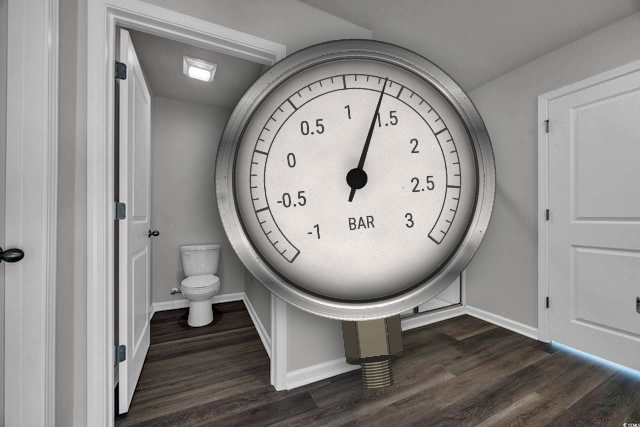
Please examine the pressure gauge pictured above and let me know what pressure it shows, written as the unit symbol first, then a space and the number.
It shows bar 1.35
